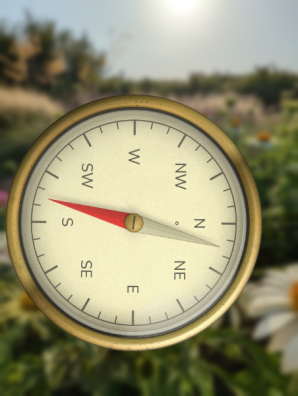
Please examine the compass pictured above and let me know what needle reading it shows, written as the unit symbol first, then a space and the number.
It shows ° 195
